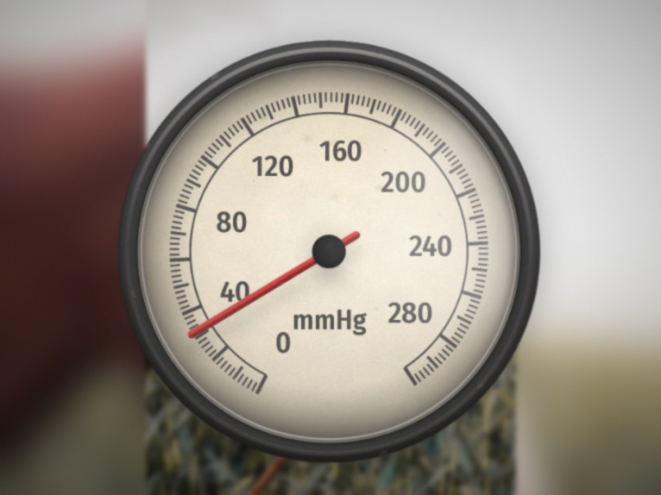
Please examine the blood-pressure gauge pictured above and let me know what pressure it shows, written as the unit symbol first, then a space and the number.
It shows mmHg 32
